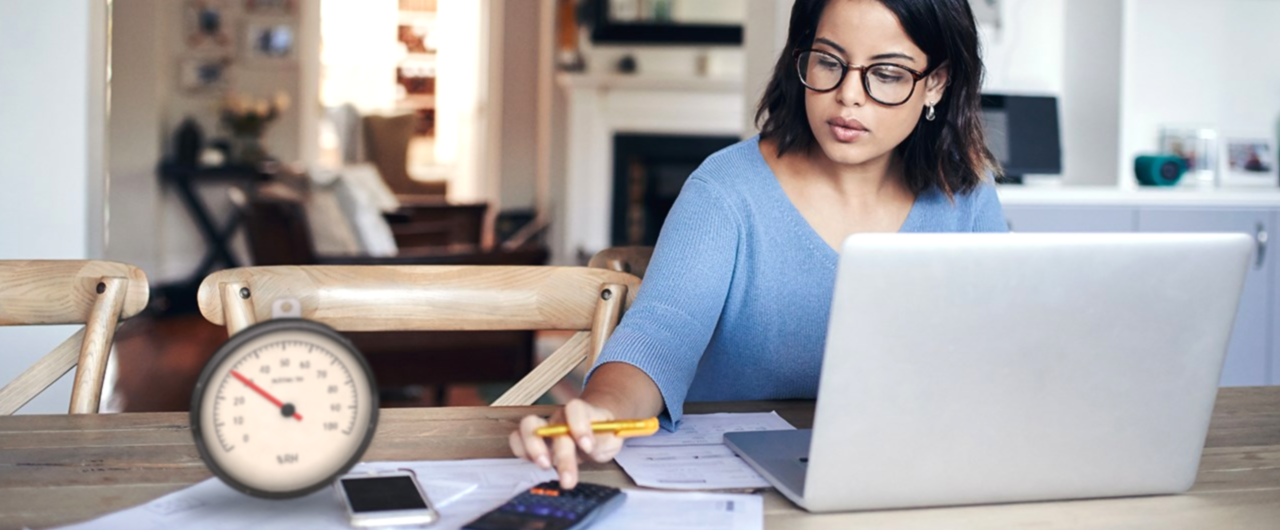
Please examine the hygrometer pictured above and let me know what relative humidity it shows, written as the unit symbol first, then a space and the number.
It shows % 30
